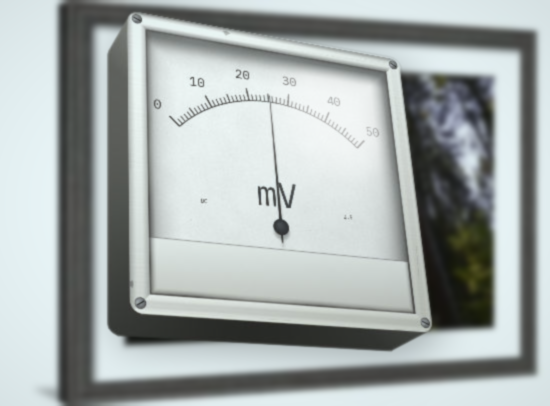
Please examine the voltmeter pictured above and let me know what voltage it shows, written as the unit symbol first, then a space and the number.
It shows mV 25
